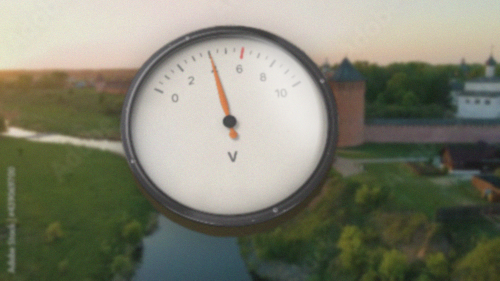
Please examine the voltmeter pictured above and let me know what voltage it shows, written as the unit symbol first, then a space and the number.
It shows V 4
